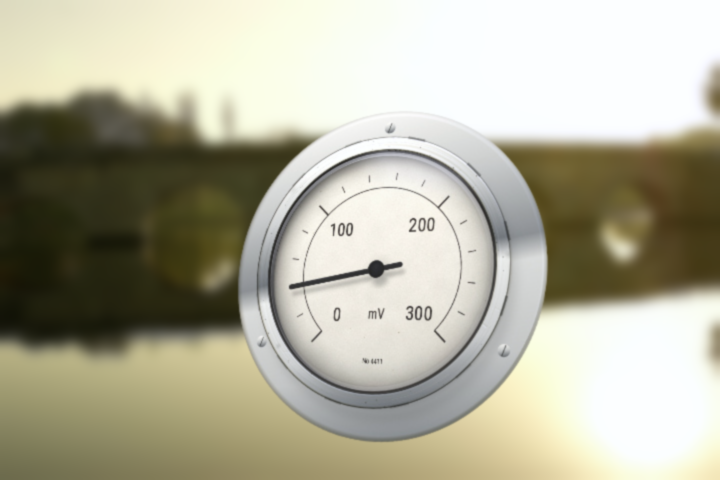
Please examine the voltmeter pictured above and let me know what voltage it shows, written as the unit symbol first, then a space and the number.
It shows mV 40
